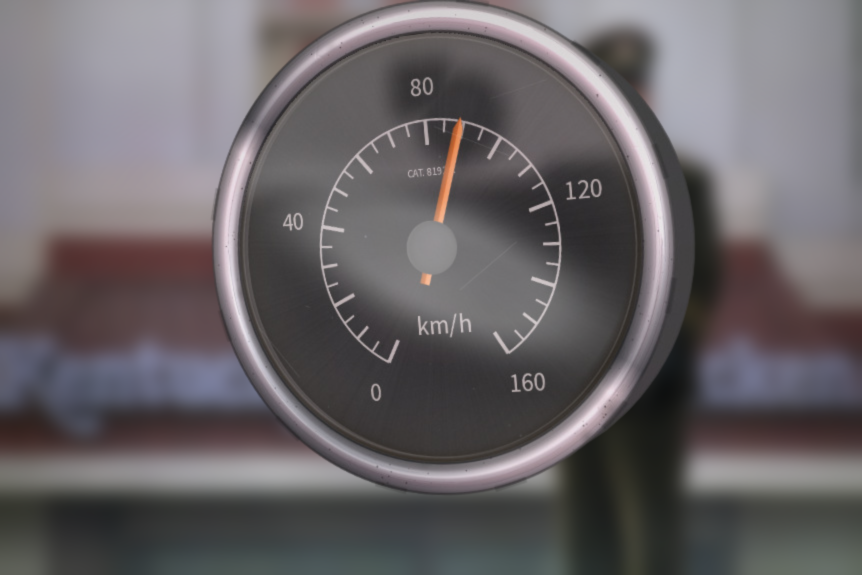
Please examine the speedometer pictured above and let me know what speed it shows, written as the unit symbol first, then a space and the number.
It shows km/h 90
